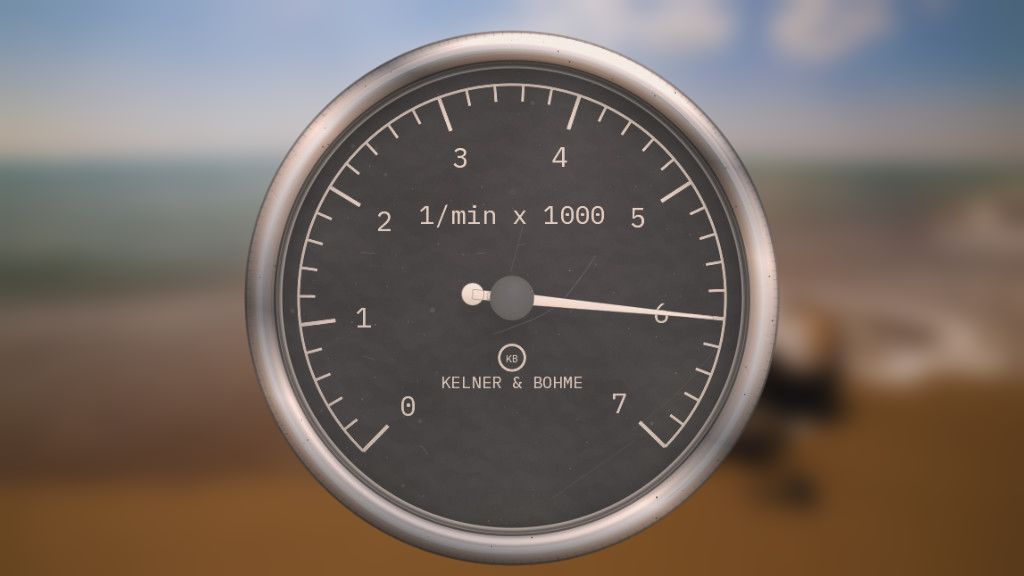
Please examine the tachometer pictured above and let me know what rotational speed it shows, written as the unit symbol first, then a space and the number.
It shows rpm 6000
